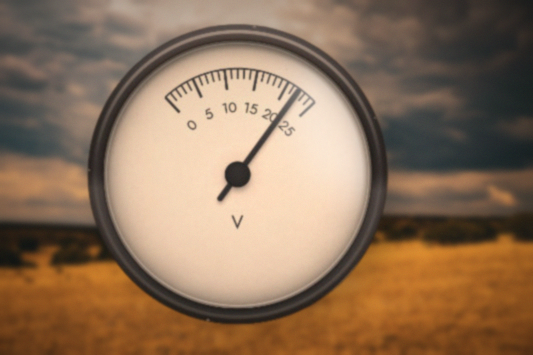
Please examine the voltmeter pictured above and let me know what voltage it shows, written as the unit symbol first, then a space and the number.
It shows V 22
